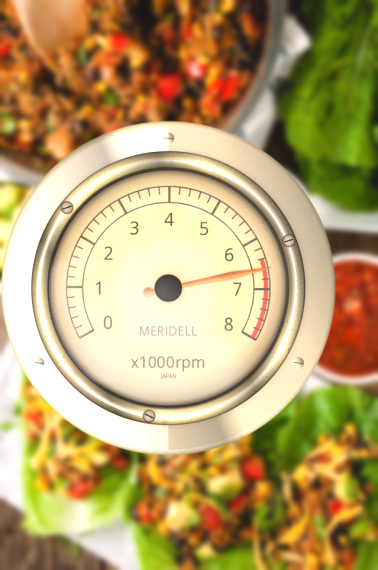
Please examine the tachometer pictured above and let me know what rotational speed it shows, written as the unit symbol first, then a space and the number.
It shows rpm 6600
